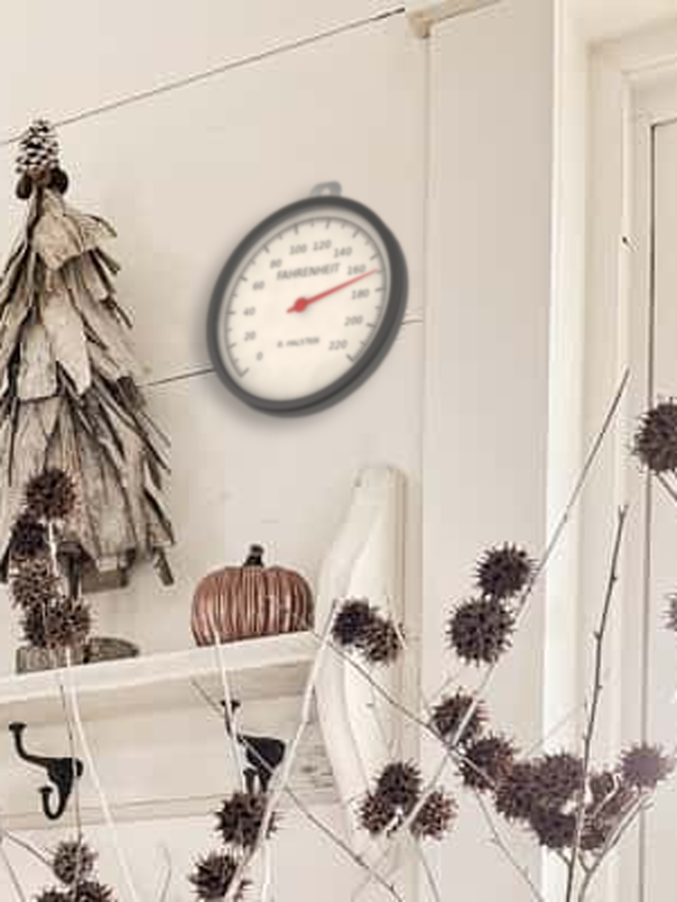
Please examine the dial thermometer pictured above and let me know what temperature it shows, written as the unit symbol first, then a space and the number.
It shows °F 170
